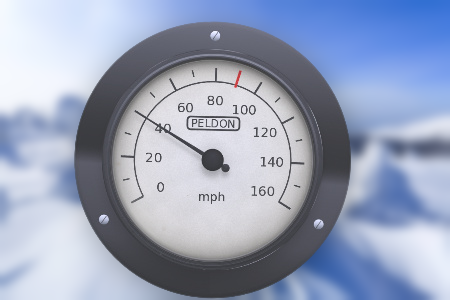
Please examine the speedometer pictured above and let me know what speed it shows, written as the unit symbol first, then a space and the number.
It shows mph 40
